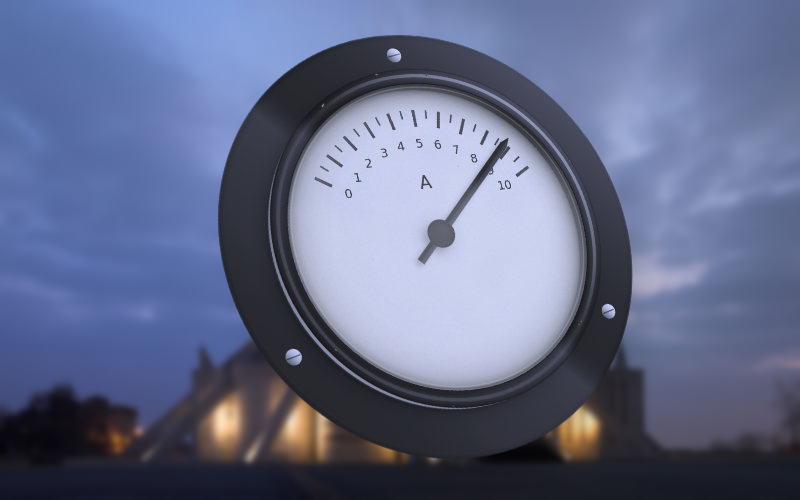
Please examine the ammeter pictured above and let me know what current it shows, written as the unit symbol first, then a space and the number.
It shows A 8.75
